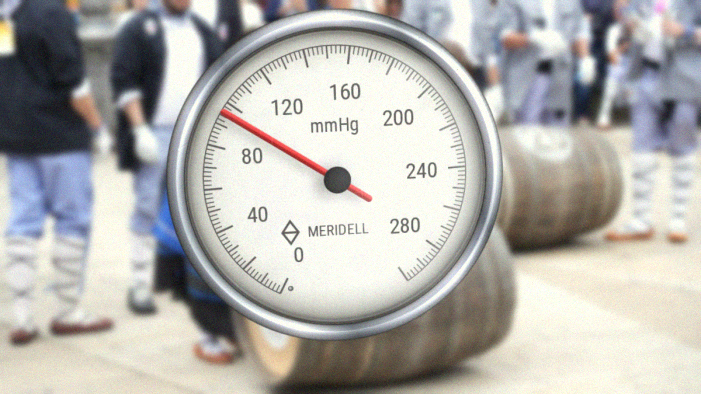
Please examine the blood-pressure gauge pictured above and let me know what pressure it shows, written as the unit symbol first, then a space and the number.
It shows mmHg 96
